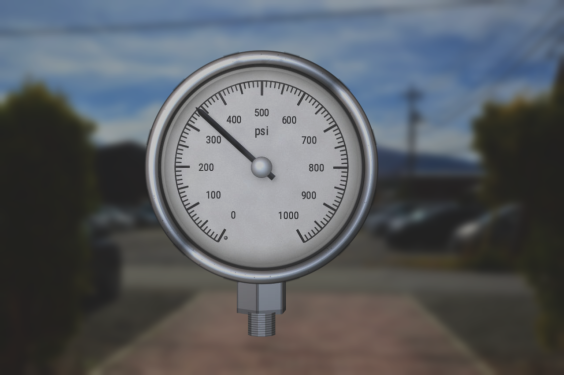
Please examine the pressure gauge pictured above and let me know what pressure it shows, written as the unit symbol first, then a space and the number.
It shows psi 340
